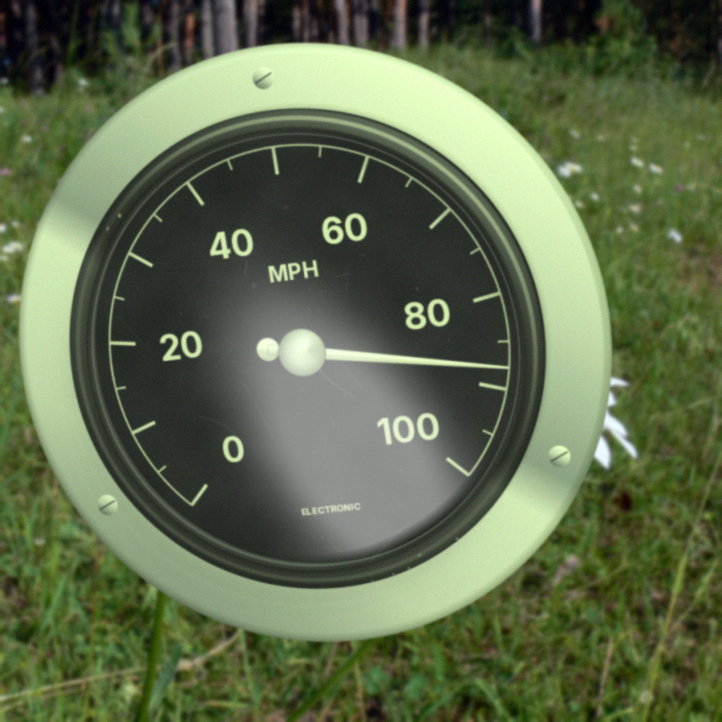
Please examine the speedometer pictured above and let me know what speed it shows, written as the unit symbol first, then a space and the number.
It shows mph 87.5
